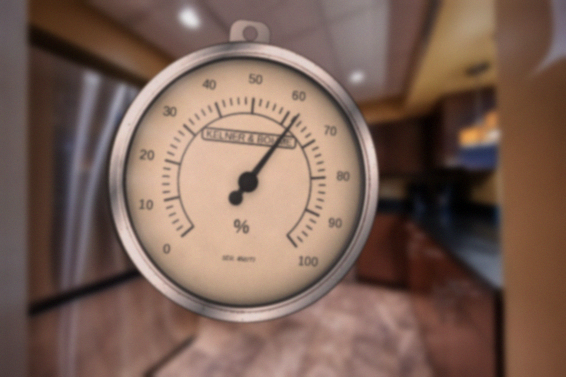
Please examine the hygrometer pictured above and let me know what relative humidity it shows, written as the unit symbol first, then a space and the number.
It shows % 62
